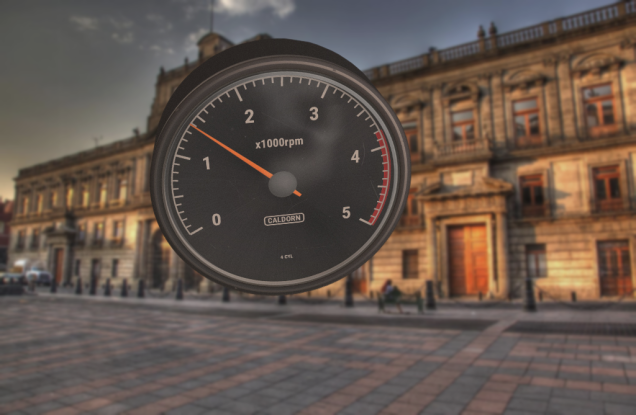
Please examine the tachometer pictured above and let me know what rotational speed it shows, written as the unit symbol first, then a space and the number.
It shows rpm 1400
